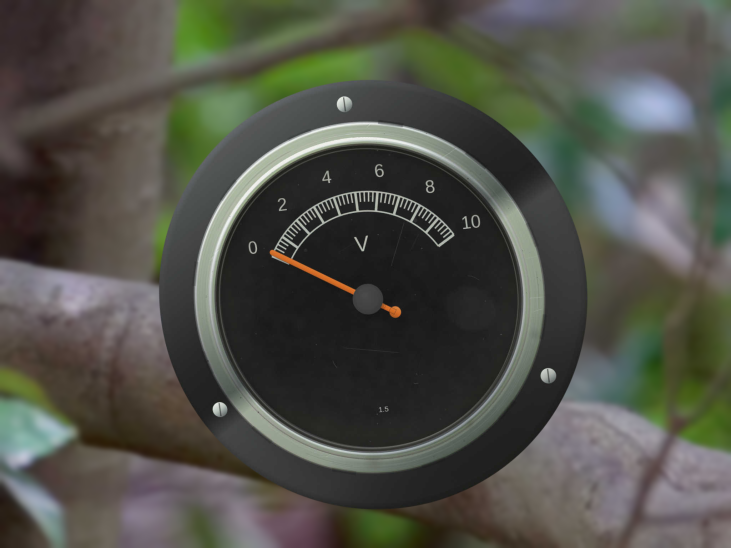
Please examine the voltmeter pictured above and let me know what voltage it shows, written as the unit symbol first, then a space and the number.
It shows V 0.2
